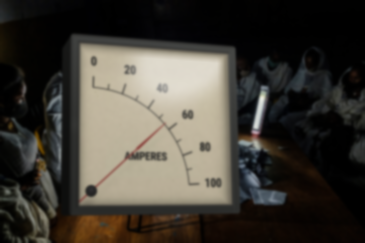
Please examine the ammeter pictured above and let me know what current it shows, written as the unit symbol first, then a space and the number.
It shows A 55
